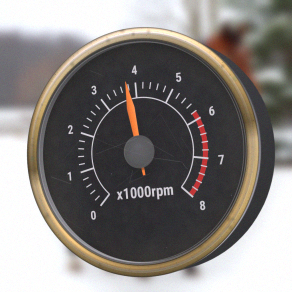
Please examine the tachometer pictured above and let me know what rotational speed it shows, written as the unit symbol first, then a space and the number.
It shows rpm 3800
